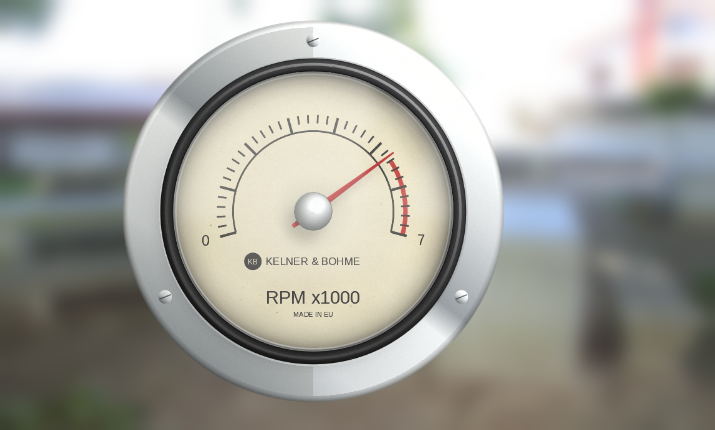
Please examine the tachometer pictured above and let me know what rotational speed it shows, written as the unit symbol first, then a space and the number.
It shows rpm 5300
